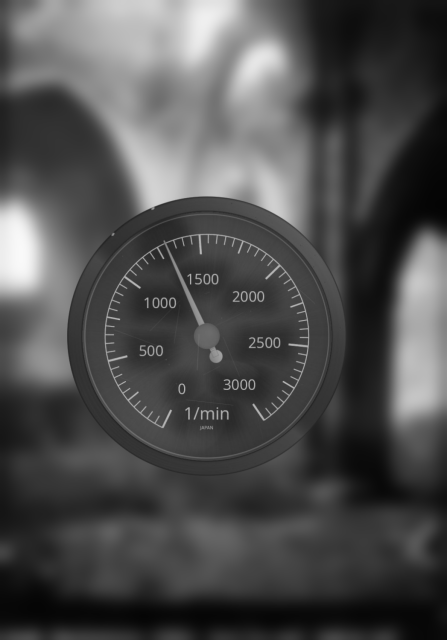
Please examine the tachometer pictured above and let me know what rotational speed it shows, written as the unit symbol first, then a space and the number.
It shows rpm 1300
